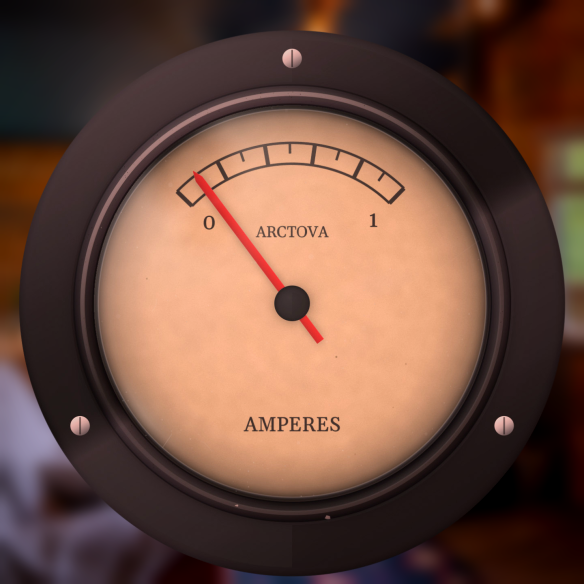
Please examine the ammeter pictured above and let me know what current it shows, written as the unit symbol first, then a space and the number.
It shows A 0.1
